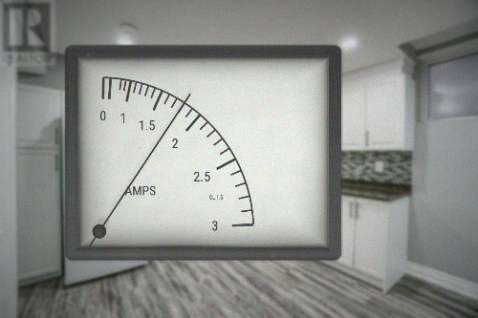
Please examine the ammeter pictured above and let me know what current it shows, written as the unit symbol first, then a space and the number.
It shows A 1.8
